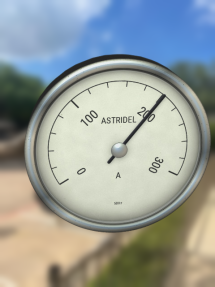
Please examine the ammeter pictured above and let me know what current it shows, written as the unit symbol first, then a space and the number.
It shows A 200
